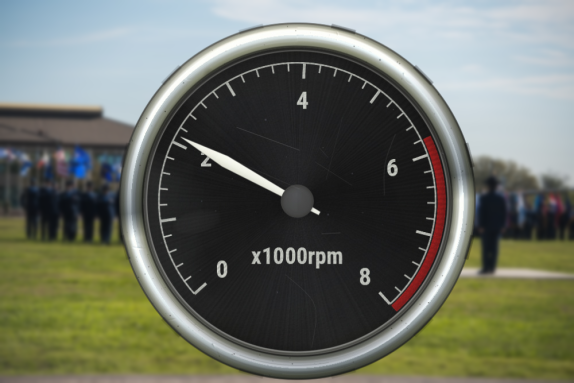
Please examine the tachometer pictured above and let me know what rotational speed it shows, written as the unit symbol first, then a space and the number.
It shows rpm 2100
